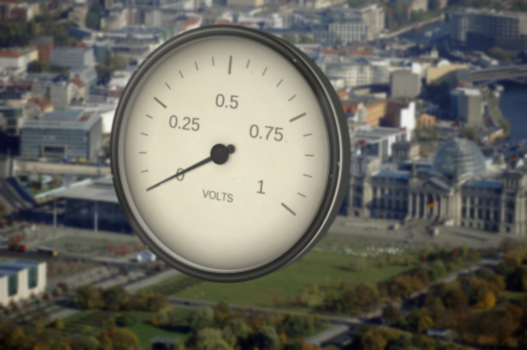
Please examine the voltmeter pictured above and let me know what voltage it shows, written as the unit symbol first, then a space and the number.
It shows V 0
